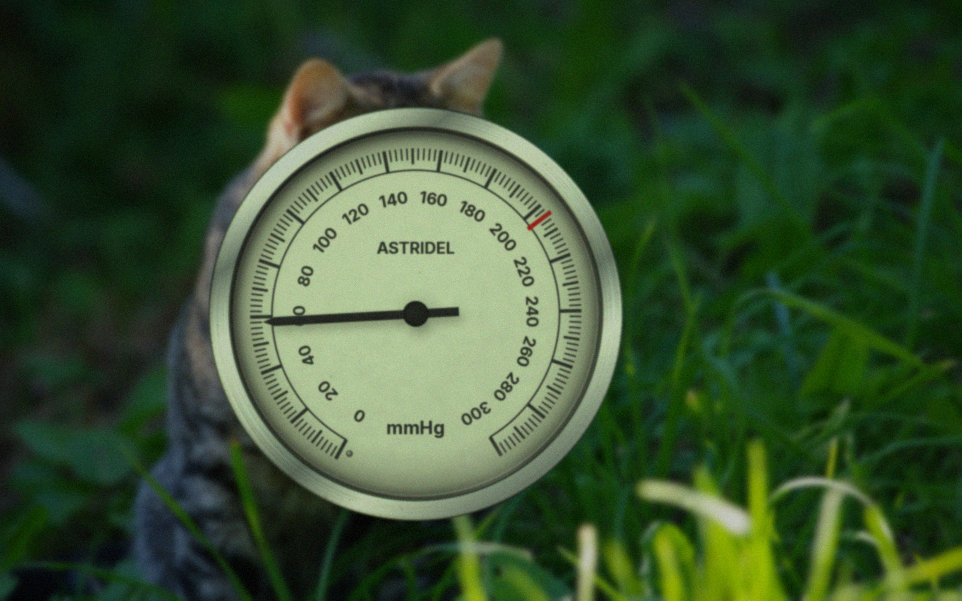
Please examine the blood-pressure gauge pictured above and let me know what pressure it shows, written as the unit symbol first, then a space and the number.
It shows mmHg 58
